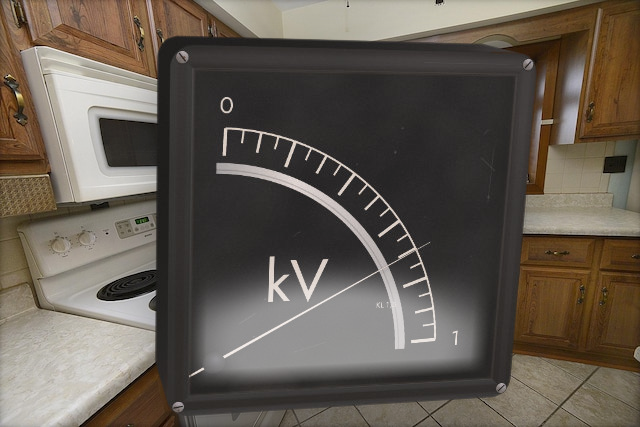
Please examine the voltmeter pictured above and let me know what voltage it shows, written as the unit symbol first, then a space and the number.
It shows kV 0.7
